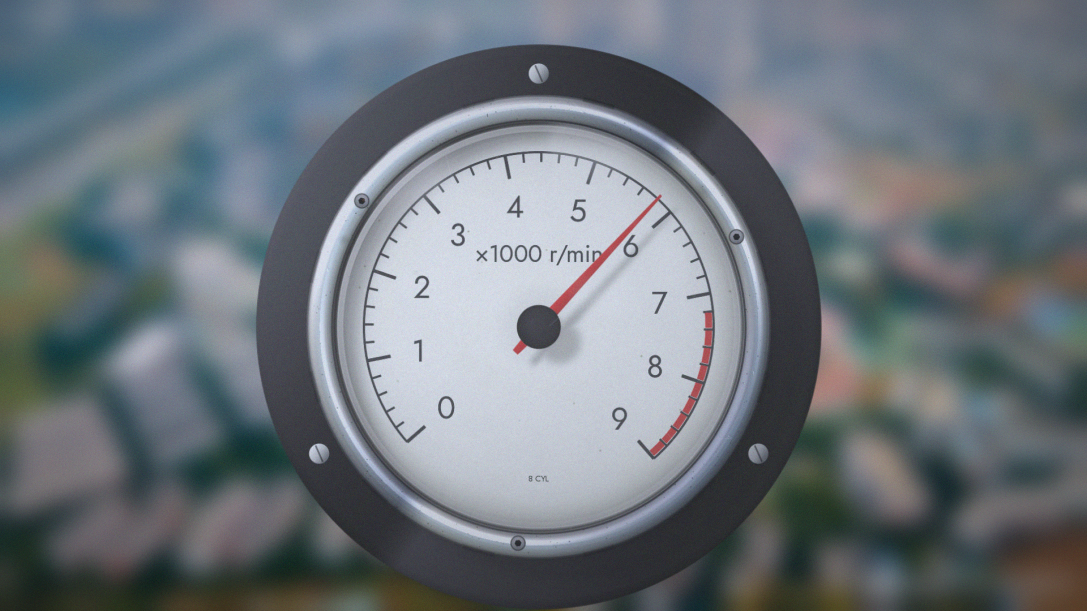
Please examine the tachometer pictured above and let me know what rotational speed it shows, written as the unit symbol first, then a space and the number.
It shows rpm 5800
